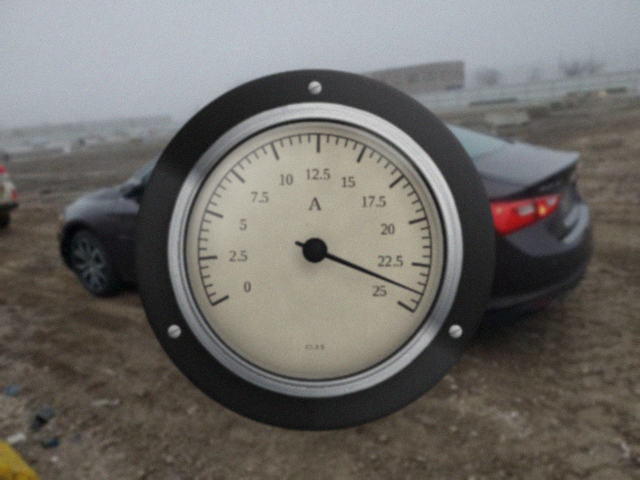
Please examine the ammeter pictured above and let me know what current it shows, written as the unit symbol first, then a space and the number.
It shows A 24
